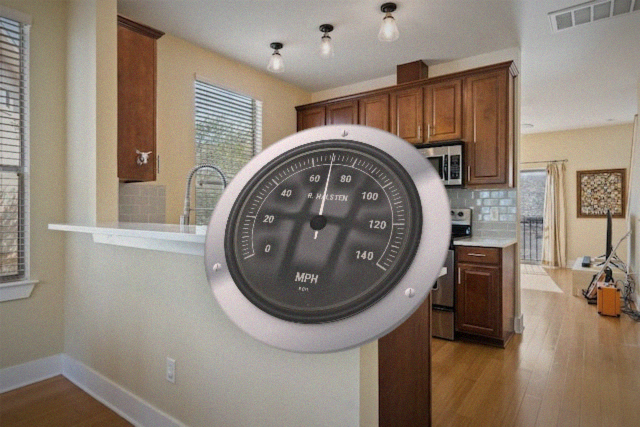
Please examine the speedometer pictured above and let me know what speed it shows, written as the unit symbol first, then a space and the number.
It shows mph 70
